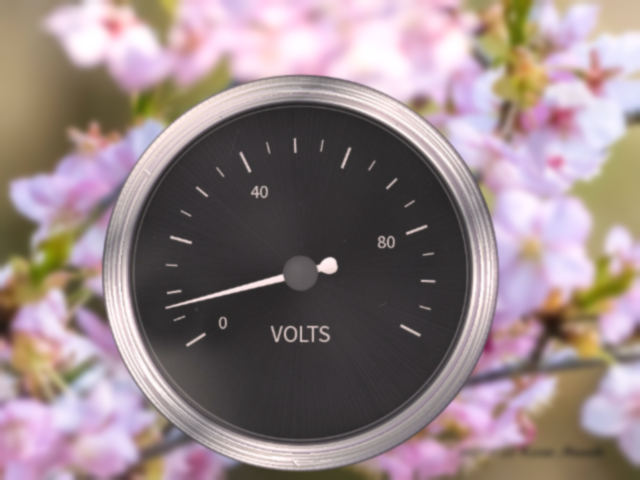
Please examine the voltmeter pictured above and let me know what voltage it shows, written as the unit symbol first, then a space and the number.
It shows V 7.5
